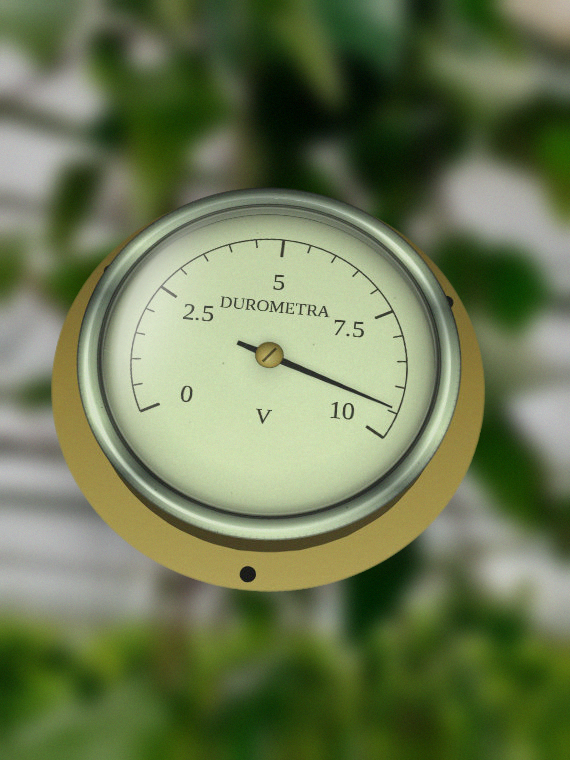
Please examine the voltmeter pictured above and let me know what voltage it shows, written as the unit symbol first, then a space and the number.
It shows V 9.5
